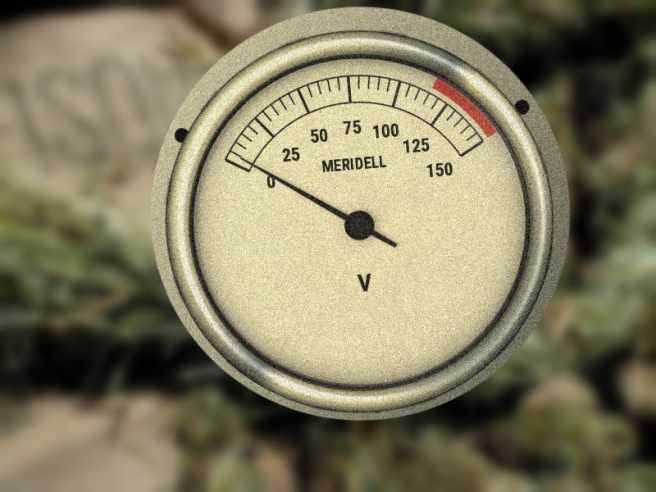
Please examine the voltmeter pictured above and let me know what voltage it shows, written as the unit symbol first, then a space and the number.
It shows V 5
